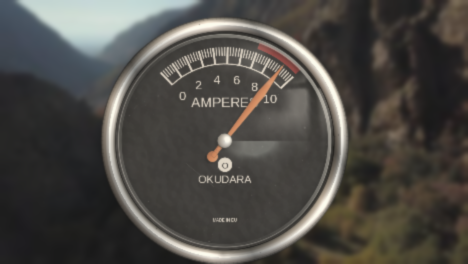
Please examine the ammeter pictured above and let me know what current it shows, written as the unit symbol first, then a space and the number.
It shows A 9
